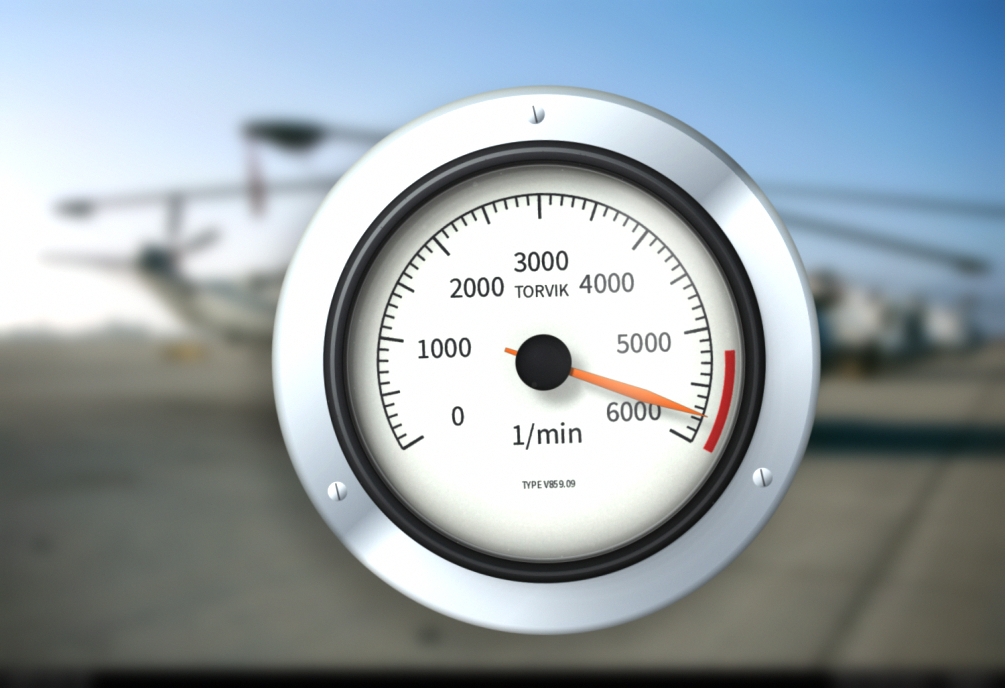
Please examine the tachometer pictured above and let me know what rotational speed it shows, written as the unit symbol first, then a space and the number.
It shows rpm 5750
